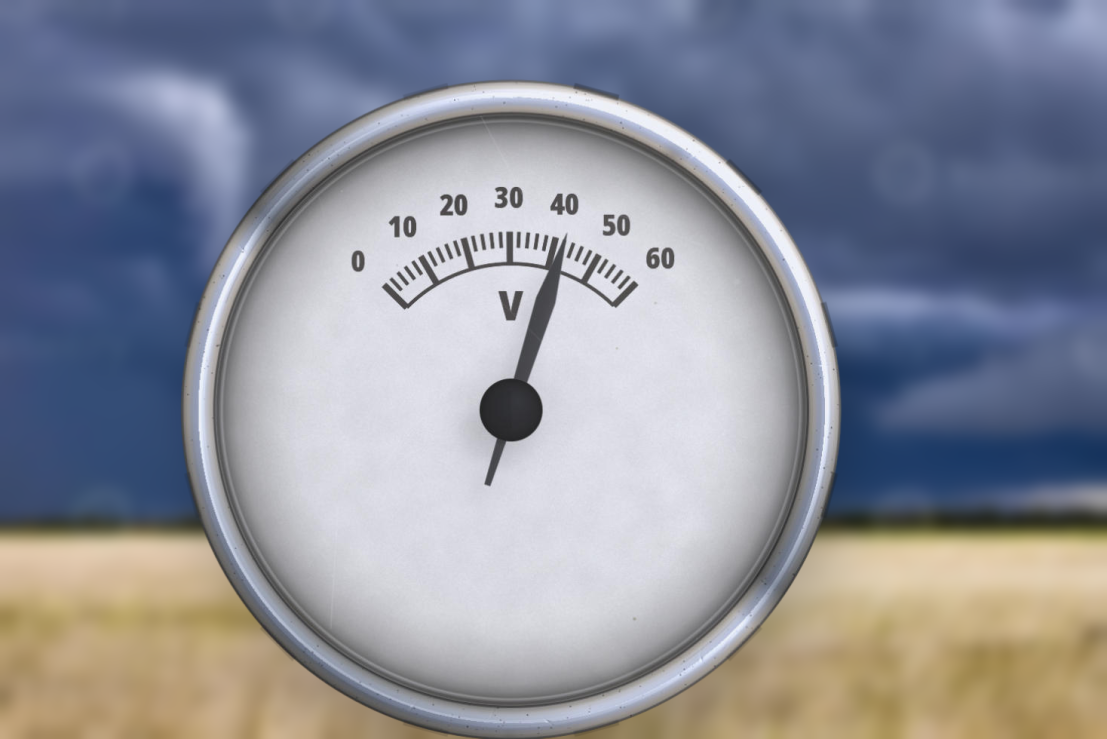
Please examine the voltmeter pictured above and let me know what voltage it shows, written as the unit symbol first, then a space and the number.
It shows V 42
